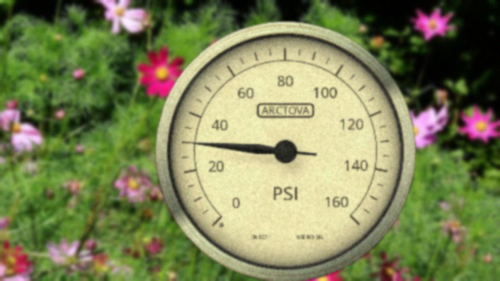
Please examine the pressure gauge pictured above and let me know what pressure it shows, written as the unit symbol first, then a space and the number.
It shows psi 30
